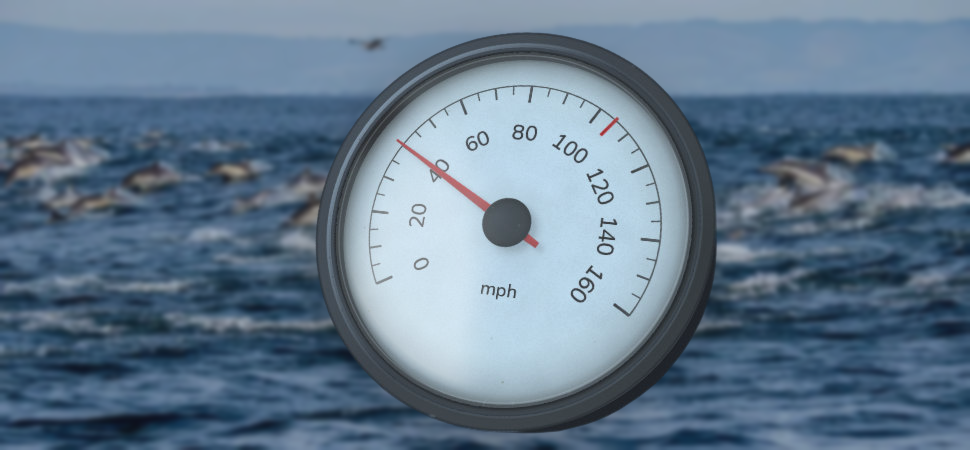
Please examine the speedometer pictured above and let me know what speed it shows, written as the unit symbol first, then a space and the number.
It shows mph 40
